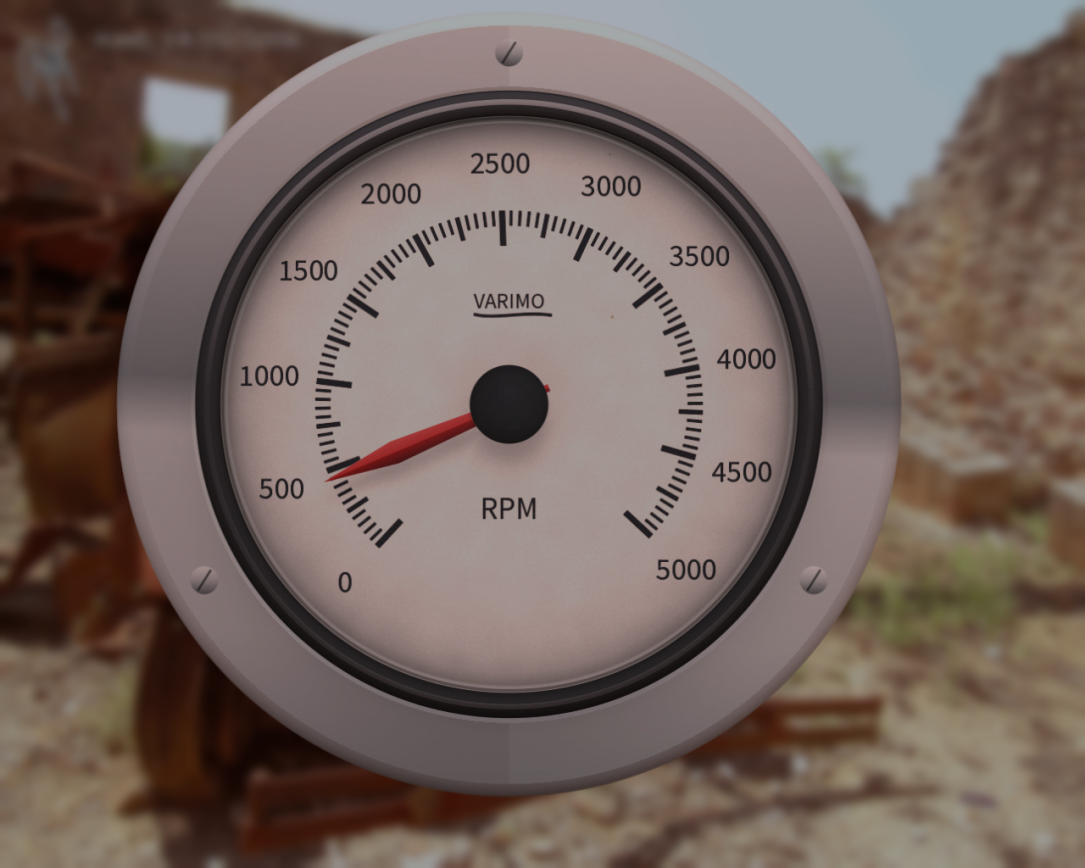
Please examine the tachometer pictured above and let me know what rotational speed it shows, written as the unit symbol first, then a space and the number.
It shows rpm 450
